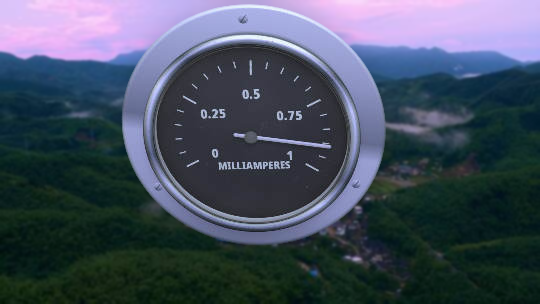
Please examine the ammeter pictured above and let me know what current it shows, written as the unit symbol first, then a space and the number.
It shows mA 0.9
